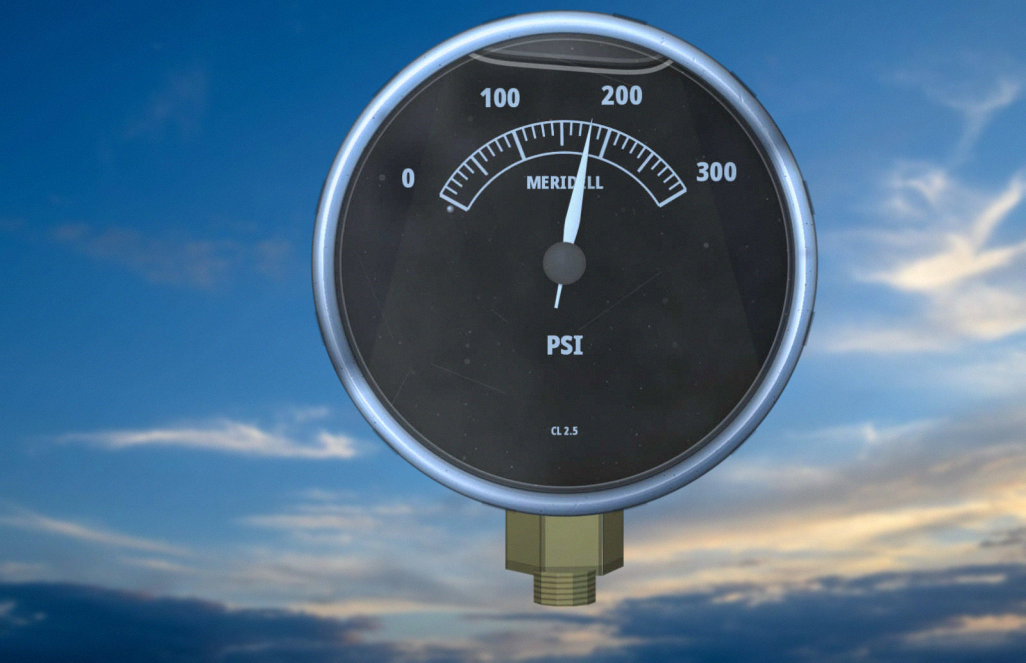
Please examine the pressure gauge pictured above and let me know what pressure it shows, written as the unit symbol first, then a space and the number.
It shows psi 180
